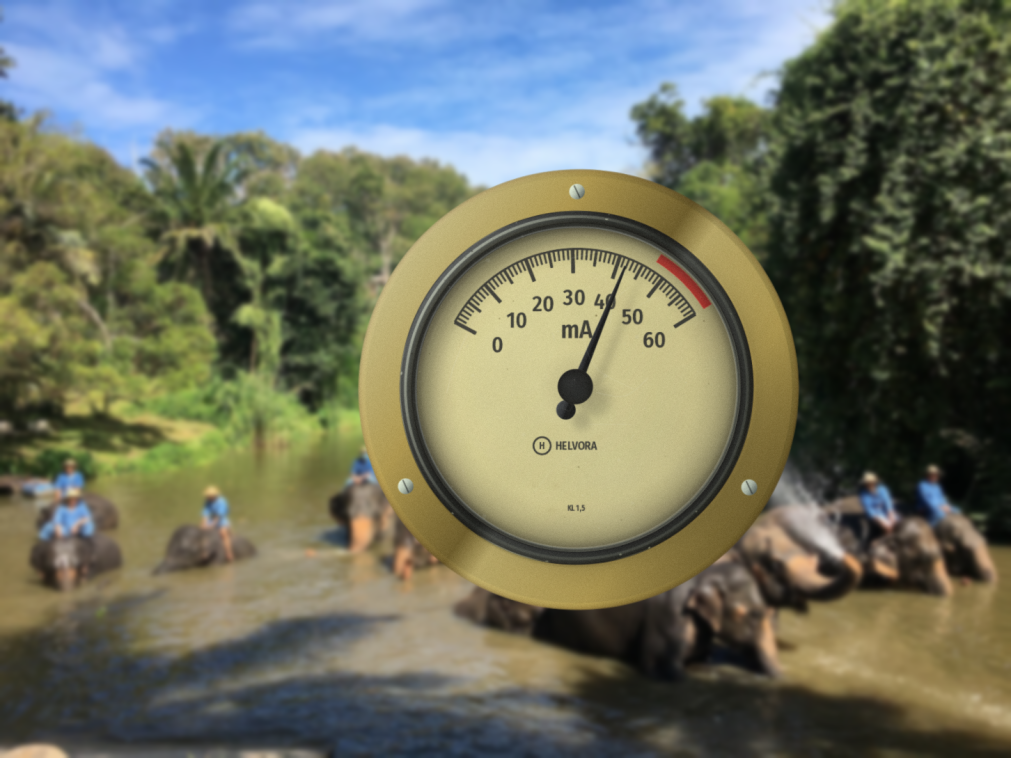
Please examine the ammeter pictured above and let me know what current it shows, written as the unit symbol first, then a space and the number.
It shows mA 42
